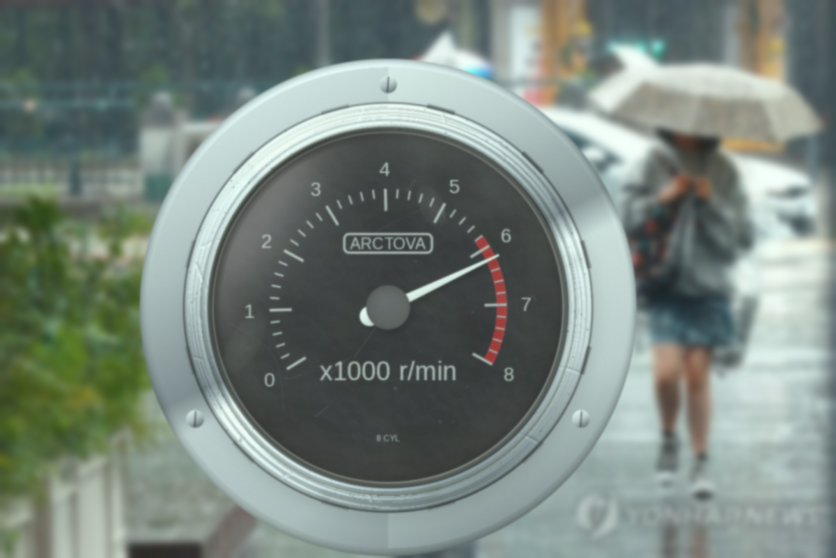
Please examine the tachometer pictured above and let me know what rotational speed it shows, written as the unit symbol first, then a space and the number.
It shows rpm 6200
